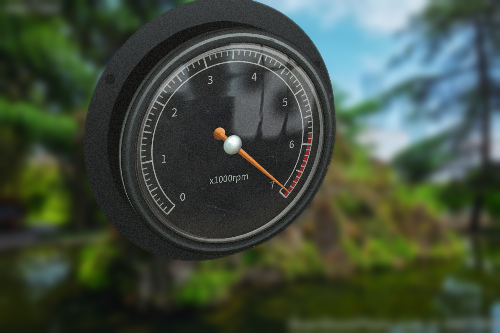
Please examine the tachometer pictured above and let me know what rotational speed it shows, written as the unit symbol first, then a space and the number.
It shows rpm 6900
